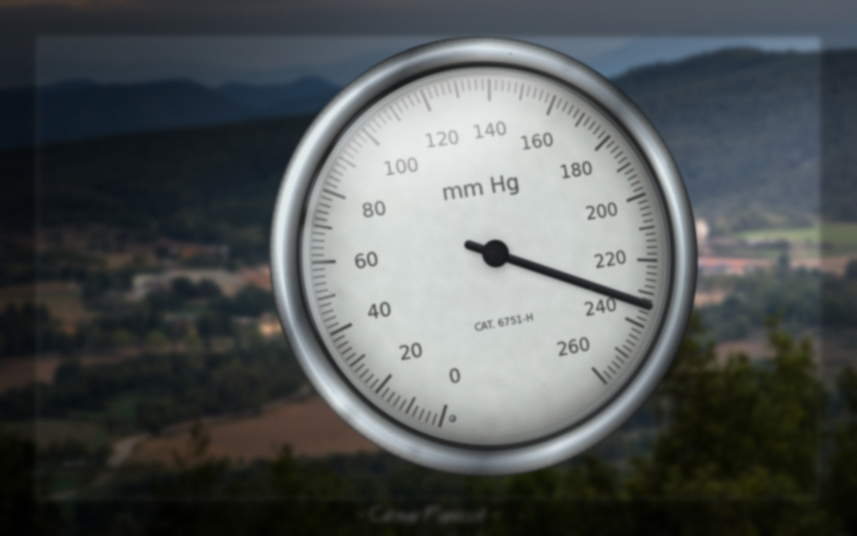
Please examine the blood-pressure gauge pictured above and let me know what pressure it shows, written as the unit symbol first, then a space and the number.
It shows mmHg 234
